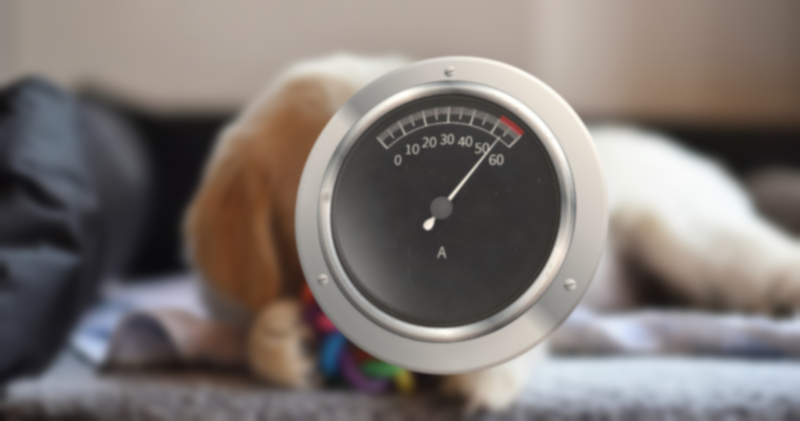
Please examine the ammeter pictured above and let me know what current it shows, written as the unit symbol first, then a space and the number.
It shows A 55
